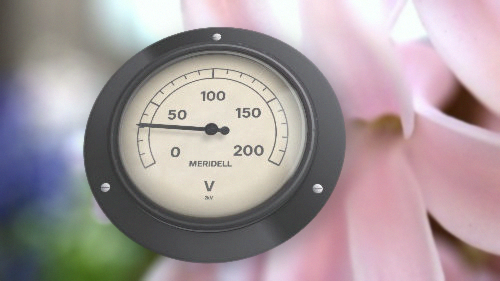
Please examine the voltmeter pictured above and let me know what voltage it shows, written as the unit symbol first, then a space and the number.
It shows V 30
